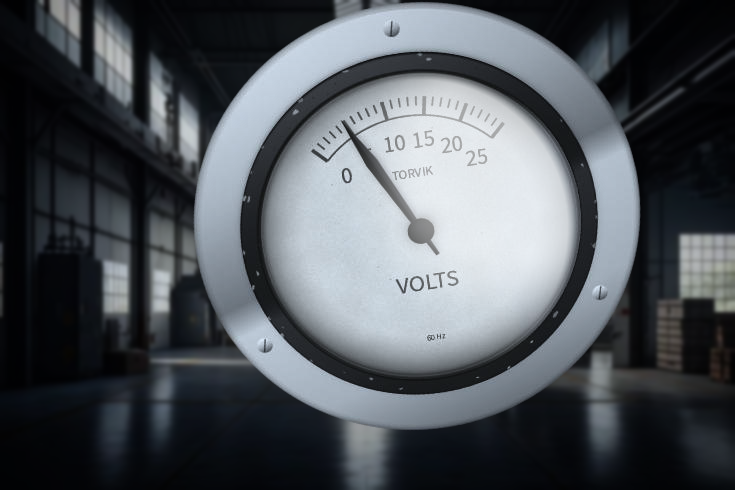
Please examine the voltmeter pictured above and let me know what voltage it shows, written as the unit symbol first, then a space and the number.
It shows V 5
